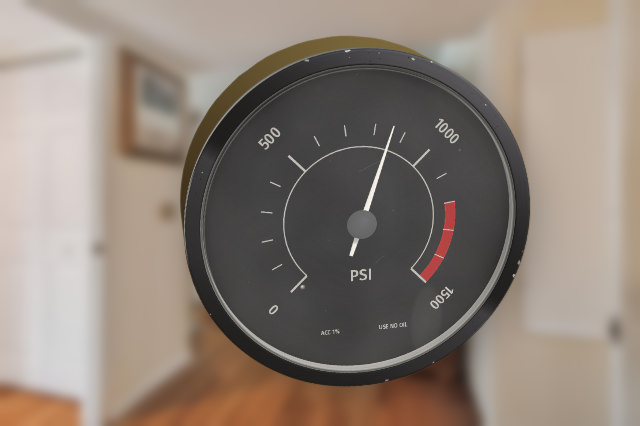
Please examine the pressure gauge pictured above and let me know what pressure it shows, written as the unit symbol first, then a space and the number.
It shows psi 850
